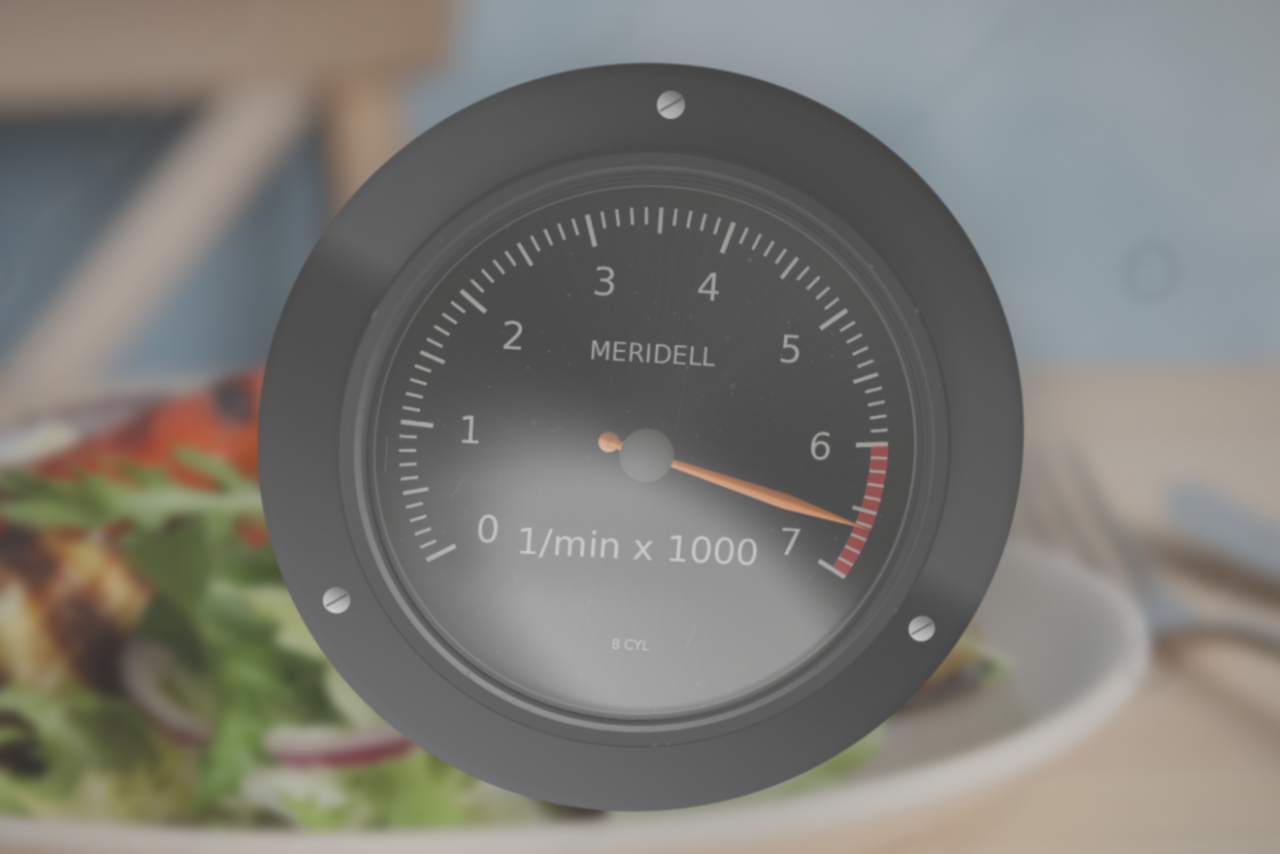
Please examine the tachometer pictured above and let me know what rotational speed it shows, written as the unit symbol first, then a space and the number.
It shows rpm 6600
